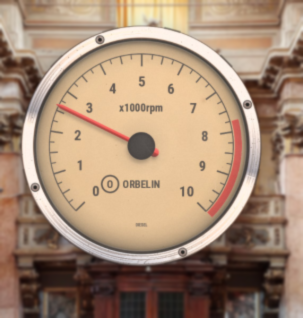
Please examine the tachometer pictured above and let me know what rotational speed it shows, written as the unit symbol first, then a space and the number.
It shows rpm 2625
